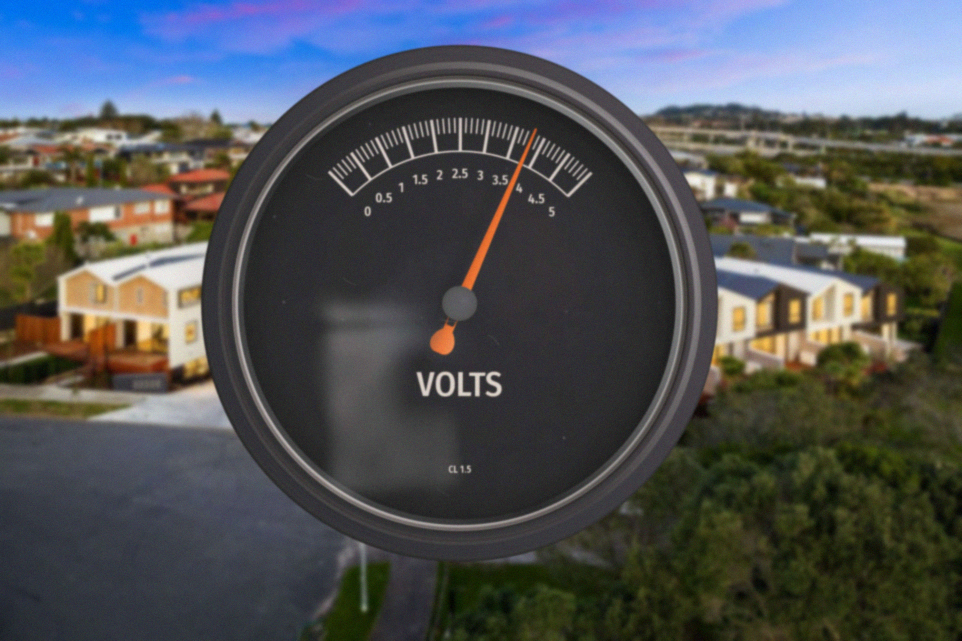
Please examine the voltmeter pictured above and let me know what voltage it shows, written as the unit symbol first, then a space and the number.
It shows V 3.8
